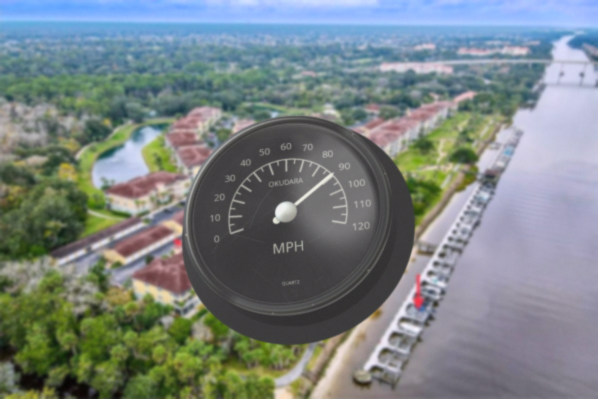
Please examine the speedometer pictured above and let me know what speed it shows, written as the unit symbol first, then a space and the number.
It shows mph 90
